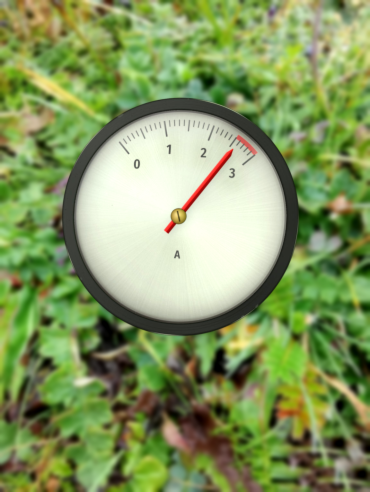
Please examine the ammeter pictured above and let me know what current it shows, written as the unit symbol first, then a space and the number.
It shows A 2.6
